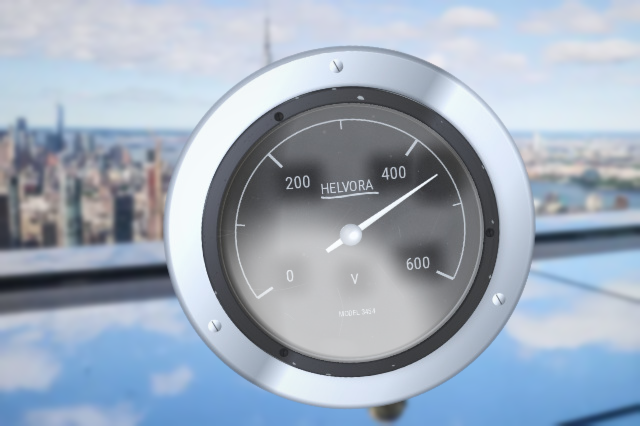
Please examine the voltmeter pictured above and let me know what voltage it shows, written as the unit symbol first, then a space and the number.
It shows V 450
